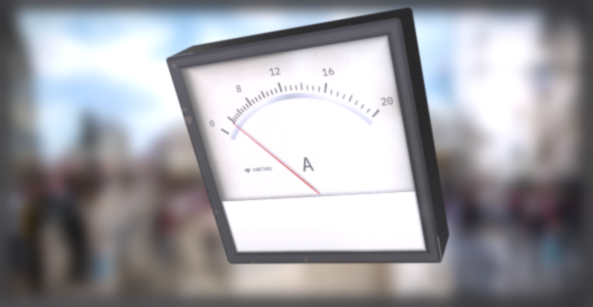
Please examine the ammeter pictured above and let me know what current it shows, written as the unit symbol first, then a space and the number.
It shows A 4
